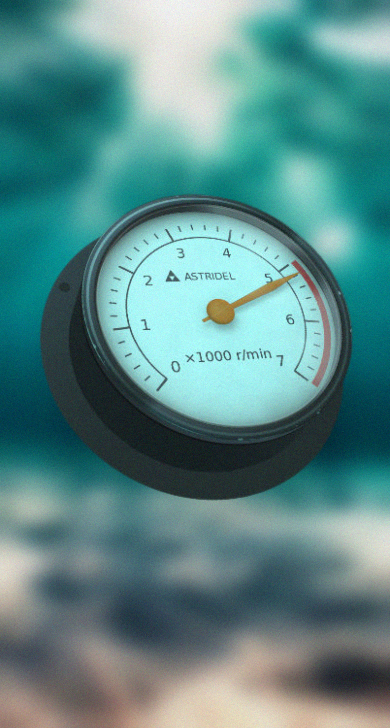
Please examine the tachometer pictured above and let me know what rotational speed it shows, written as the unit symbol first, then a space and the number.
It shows rpm 5200
